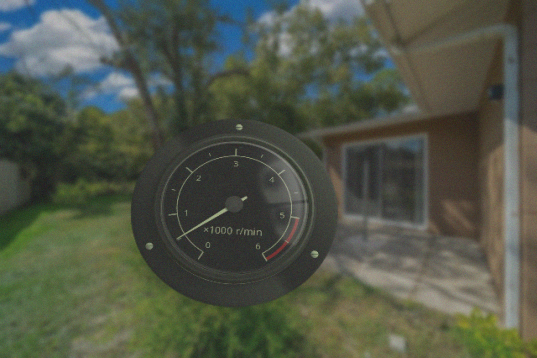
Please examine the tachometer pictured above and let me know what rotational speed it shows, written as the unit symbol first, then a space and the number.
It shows rpm 500
